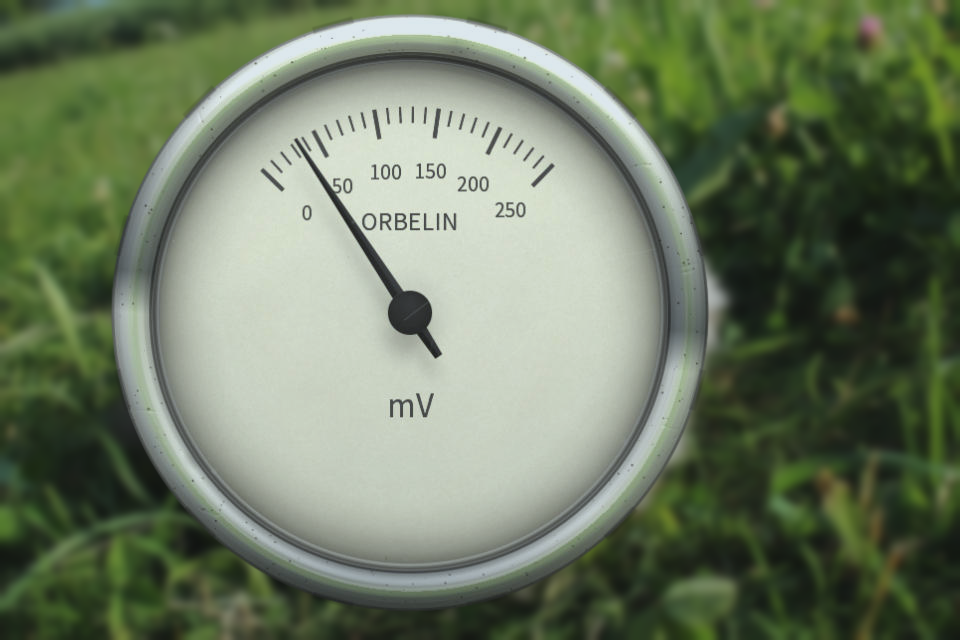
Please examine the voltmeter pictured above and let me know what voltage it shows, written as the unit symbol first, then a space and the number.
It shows mV 35
